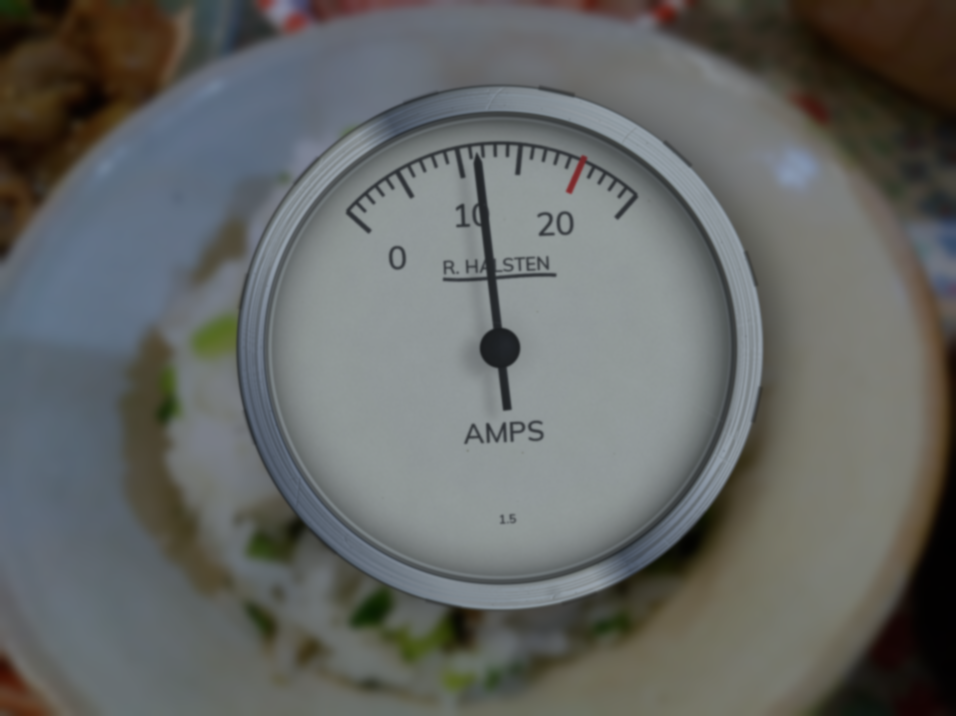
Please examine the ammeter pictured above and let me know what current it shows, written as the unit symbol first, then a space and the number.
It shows A 11.5
